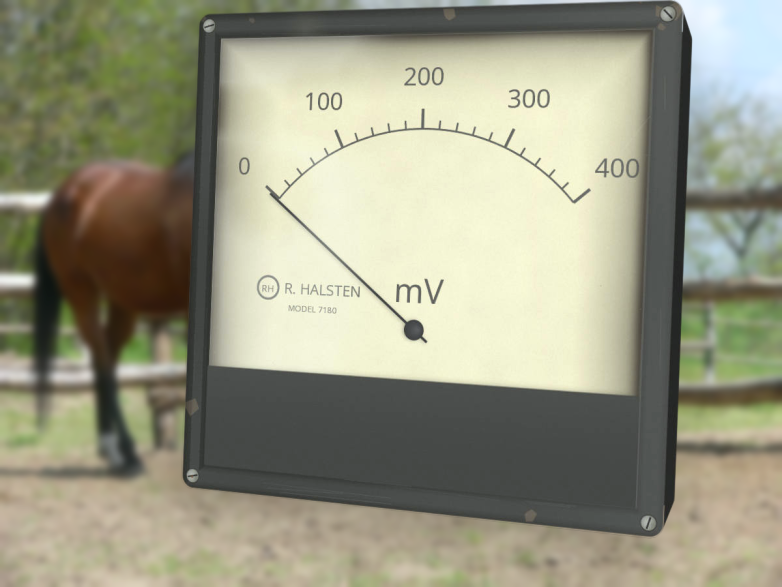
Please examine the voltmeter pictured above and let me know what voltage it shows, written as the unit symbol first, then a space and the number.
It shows mV 0
